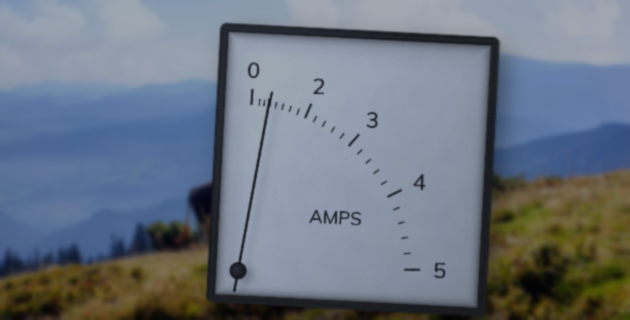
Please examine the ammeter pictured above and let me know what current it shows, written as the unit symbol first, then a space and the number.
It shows A 1
